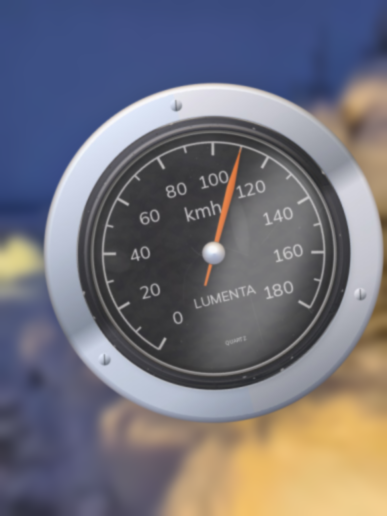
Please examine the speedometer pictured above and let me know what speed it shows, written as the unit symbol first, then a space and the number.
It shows km/h 110
